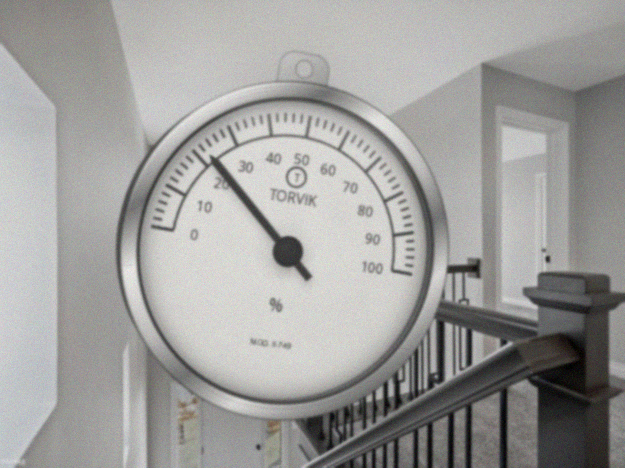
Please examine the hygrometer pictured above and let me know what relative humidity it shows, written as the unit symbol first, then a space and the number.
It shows % 22
